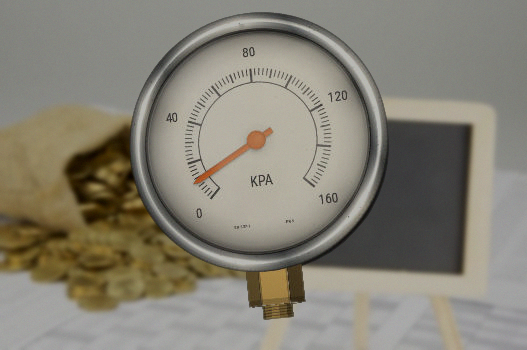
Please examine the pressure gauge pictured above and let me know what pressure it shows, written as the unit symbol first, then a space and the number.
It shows kPa 10
